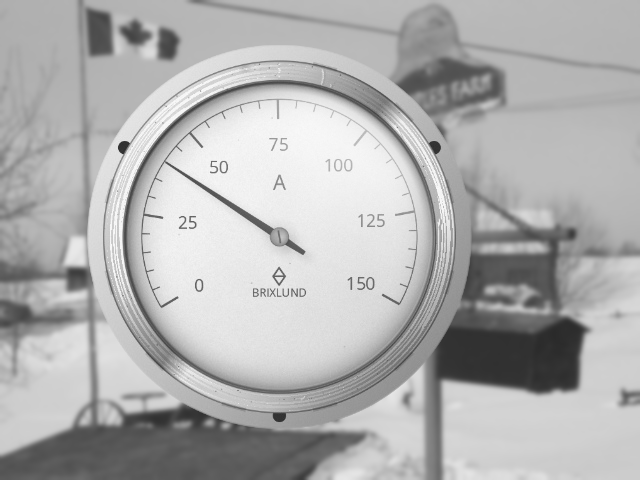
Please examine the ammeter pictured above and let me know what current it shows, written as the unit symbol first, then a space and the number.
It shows A 40
